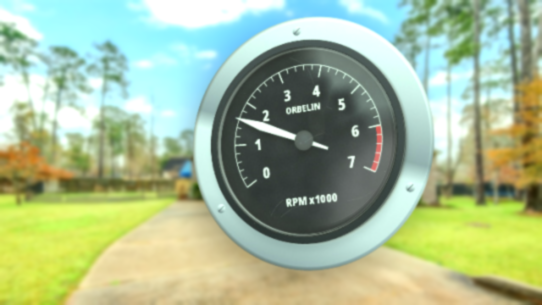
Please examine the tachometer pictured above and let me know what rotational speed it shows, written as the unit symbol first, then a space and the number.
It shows rpm 1600
